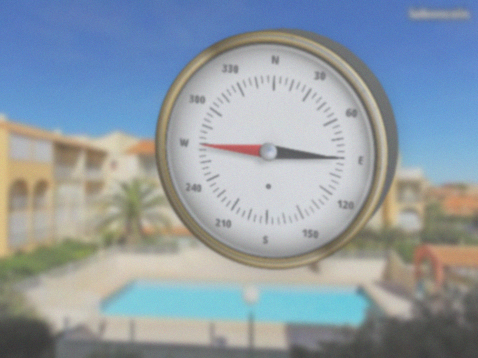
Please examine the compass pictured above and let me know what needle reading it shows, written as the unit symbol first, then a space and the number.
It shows ° 270
